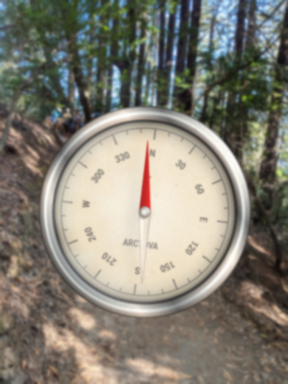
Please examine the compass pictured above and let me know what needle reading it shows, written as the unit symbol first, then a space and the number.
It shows ° 355
